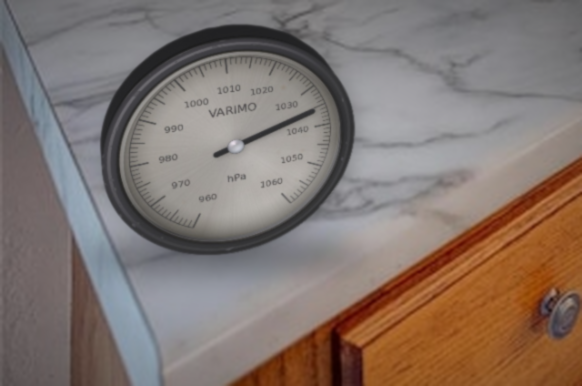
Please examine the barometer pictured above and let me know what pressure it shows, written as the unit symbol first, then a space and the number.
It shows hPa 1035
